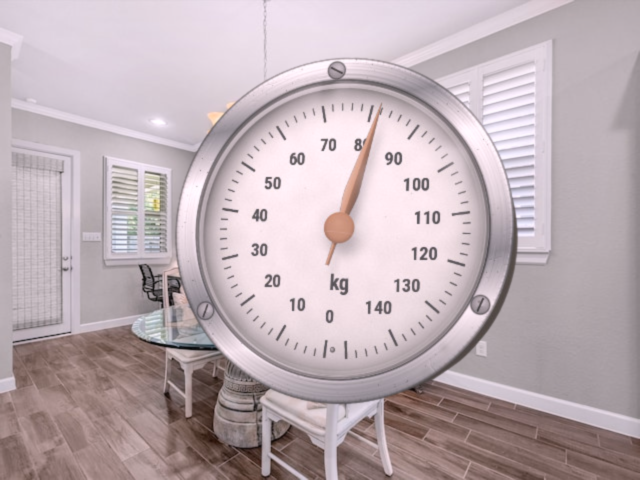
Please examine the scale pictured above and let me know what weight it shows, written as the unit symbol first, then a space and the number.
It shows kg 82
